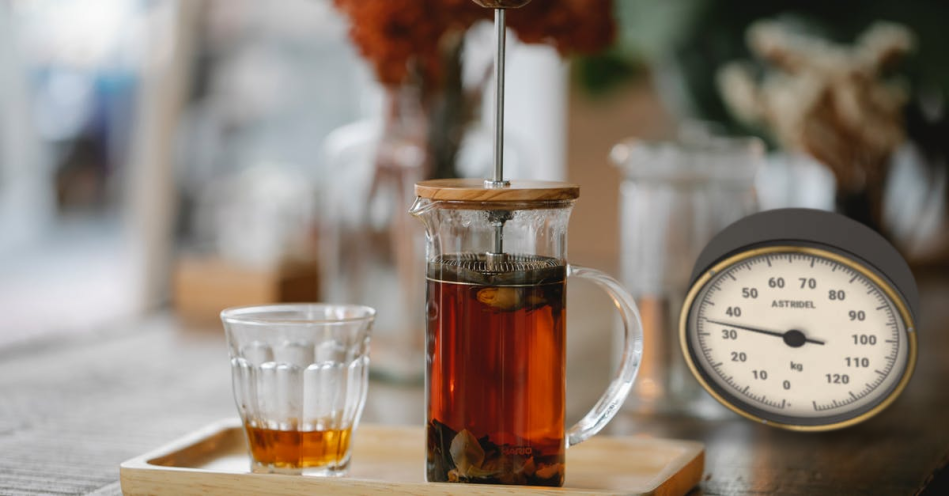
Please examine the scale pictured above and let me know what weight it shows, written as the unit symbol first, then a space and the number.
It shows kg 35
